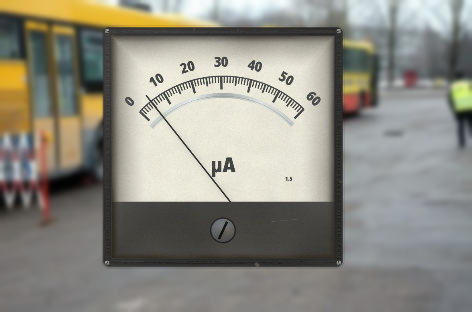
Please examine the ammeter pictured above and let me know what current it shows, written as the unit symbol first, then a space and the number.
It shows µA 5
